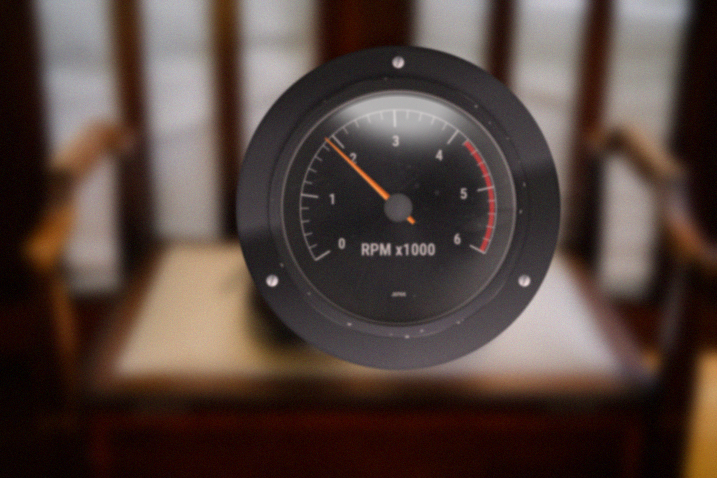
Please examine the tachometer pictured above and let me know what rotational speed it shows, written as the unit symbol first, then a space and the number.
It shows rpm 1900
